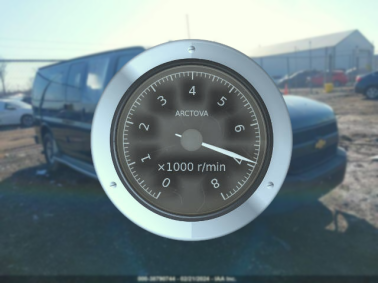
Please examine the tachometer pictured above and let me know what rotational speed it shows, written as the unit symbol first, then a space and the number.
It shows rpm 6900
